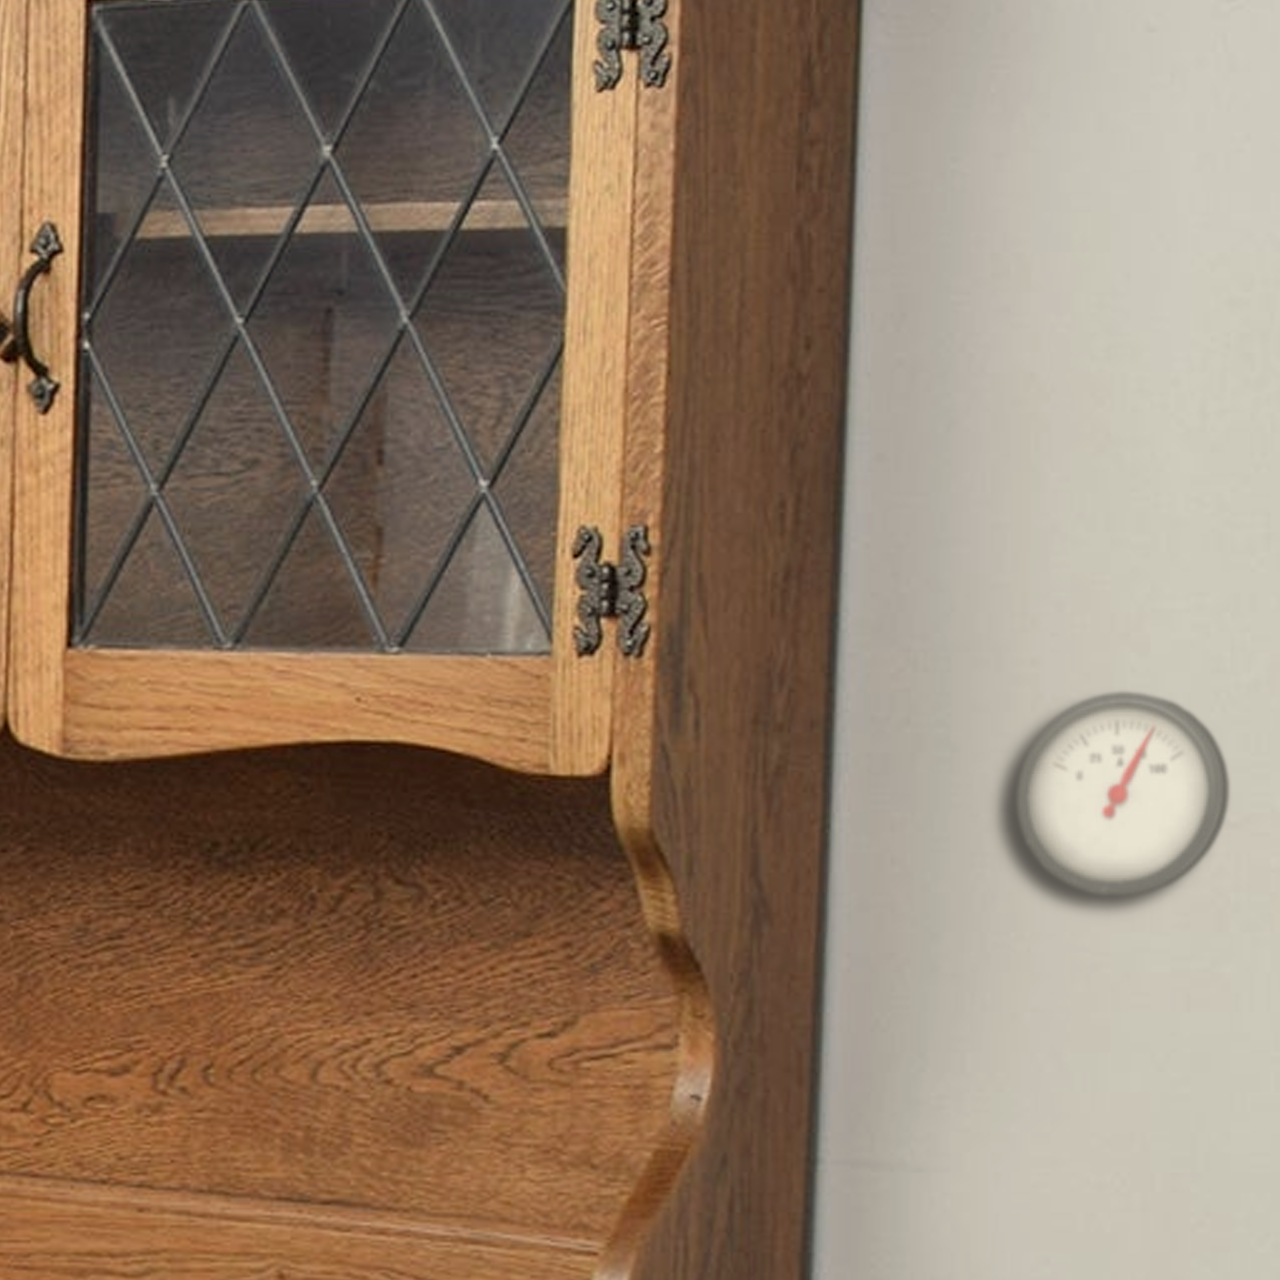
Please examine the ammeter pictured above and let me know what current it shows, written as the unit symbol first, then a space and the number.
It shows A 75
